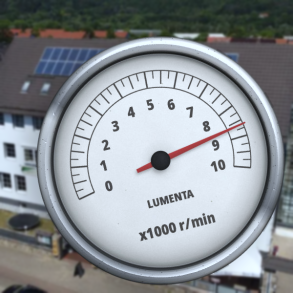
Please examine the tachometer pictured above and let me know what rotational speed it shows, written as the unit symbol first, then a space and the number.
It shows rpm 8625
